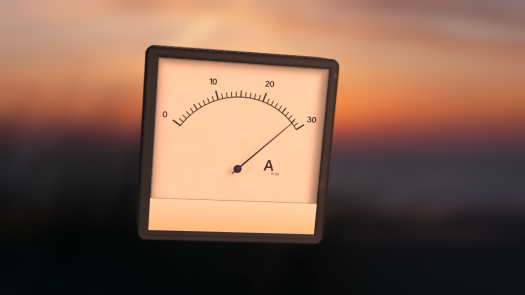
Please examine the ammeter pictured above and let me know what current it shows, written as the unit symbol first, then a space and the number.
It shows A 28
